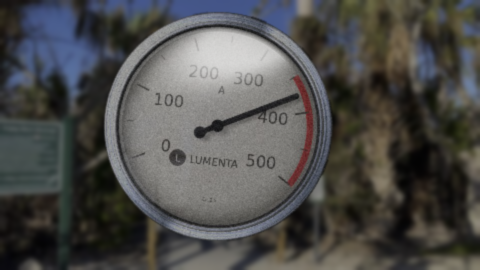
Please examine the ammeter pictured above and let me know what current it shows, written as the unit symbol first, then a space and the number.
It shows A 375
